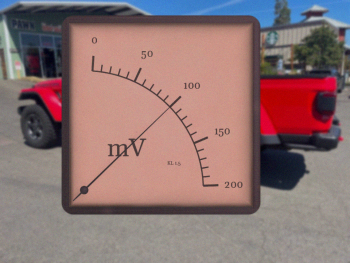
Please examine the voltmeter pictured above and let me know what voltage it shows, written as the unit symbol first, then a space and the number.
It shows mV 100
